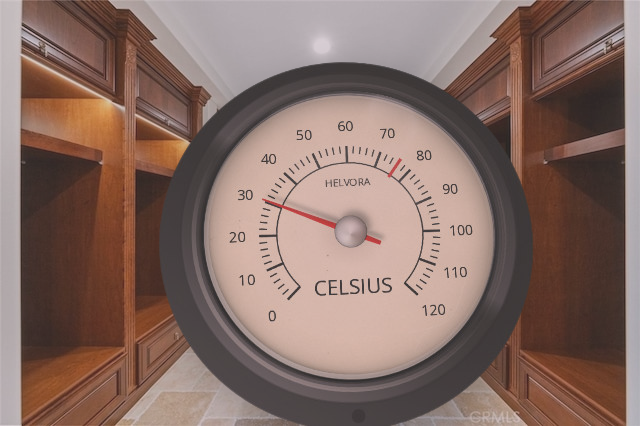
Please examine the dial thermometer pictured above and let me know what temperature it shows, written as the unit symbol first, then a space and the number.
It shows °C 30
